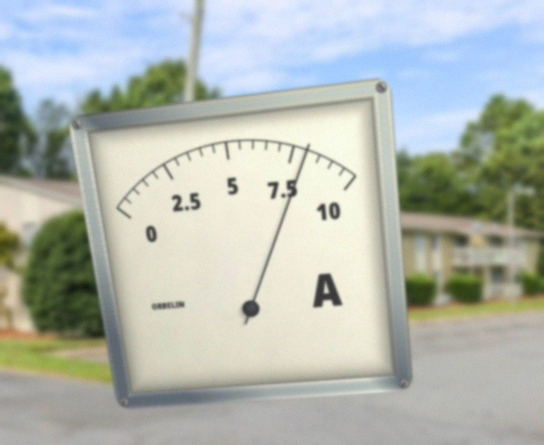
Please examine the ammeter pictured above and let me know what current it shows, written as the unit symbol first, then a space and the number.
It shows A 8
